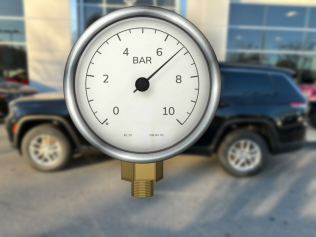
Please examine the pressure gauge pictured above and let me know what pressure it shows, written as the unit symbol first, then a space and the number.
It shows bar 6.75
